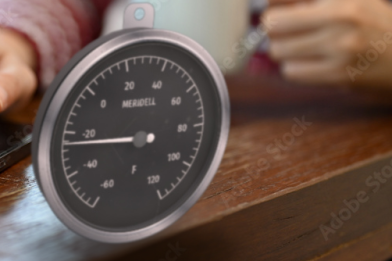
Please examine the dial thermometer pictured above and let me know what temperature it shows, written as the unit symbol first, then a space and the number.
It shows °F -24
